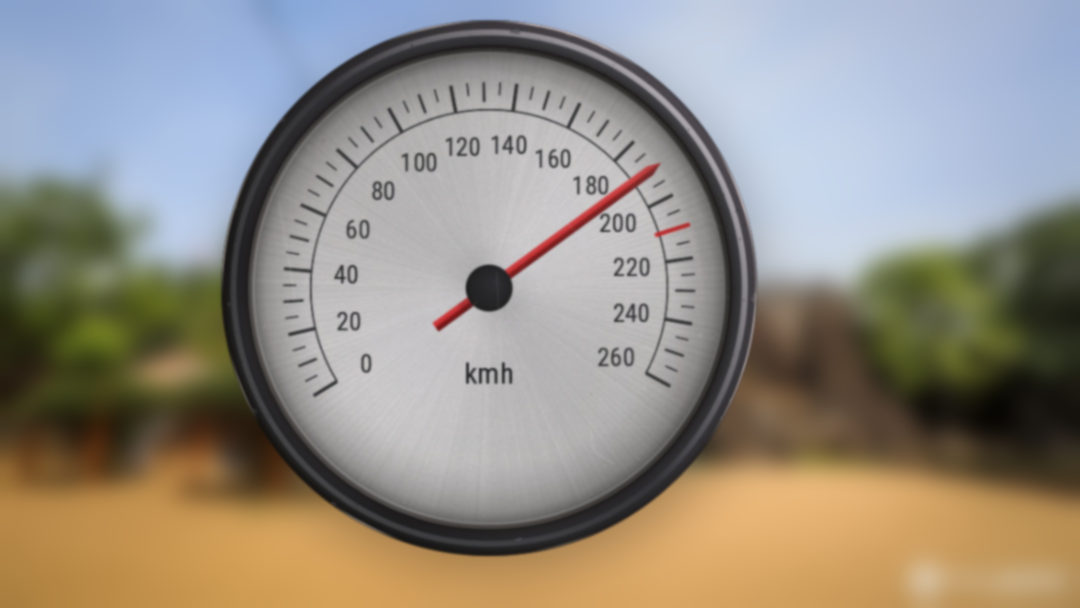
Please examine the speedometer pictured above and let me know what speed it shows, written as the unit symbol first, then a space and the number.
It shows km/h 190
